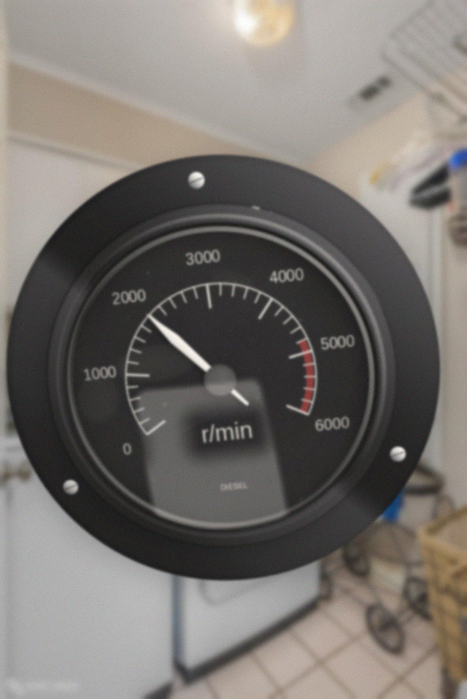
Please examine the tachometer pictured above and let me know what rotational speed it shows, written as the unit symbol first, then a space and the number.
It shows rpm 2000
